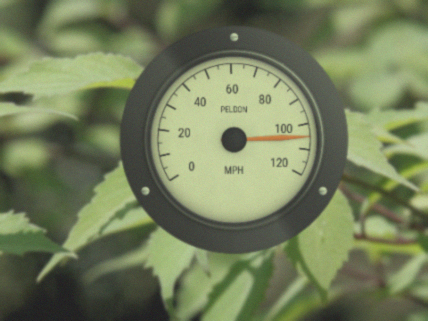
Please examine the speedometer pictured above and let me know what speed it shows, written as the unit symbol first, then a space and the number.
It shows mph 105
